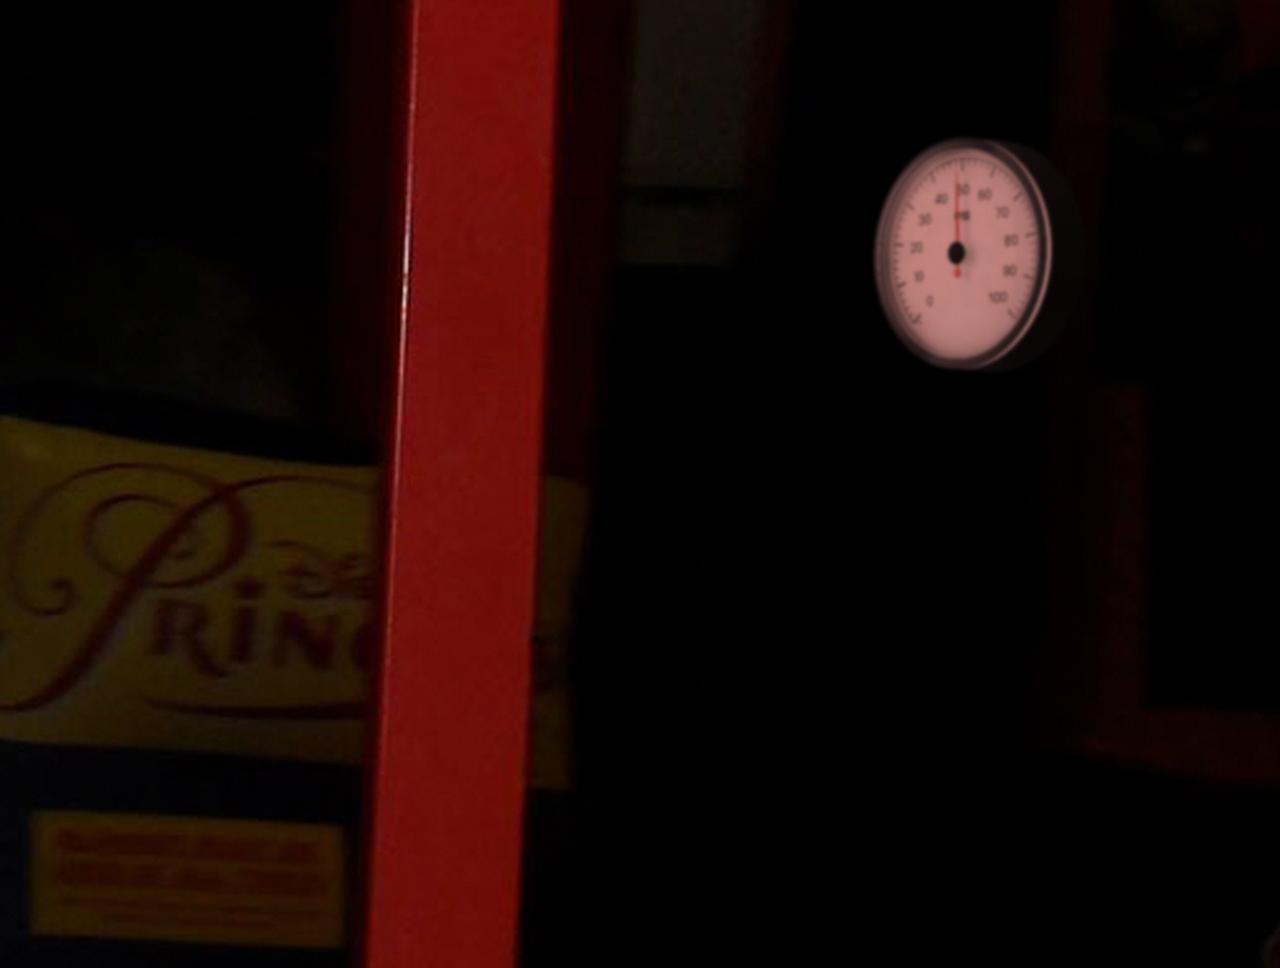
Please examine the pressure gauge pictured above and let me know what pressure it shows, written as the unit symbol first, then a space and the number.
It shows psi 50
